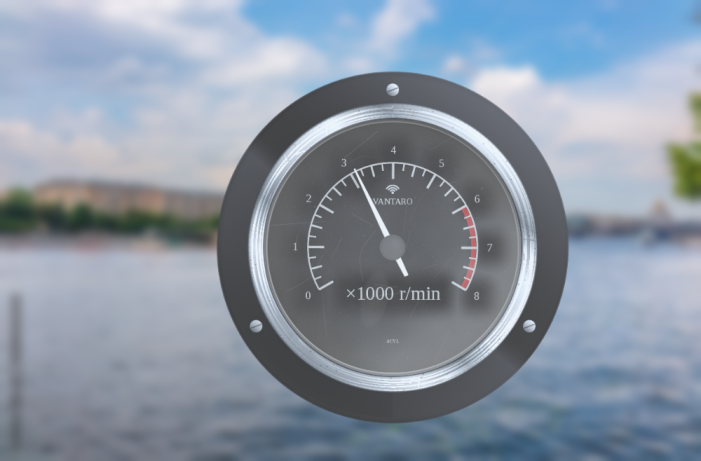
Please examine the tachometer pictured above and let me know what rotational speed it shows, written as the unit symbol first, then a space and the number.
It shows rpm 3125
